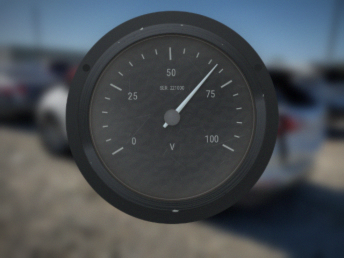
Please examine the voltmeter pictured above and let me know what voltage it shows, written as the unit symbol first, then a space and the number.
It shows V 67.5
